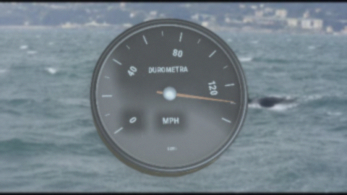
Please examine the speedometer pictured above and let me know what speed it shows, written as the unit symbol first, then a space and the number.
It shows mph 130
